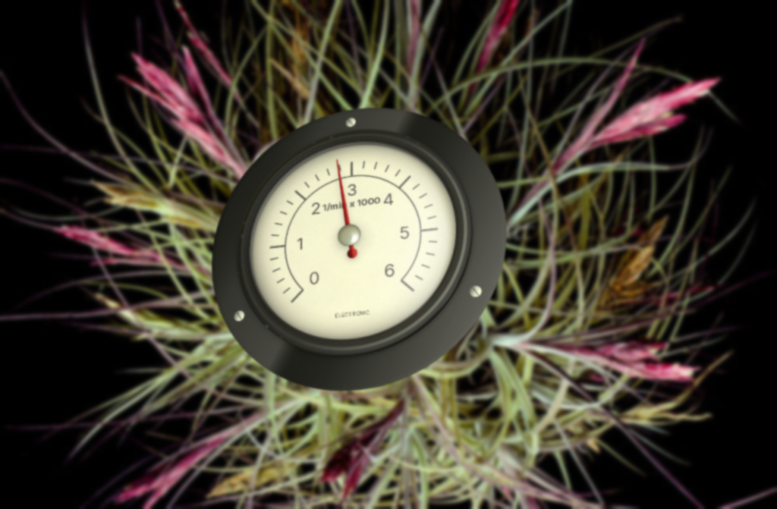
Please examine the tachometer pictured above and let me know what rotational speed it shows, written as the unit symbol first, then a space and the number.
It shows rpm 2800
